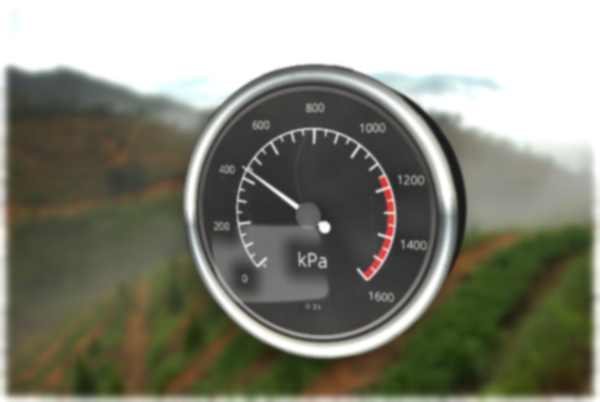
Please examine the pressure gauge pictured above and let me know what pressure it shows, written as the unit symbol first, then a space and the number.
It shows kPa 450
